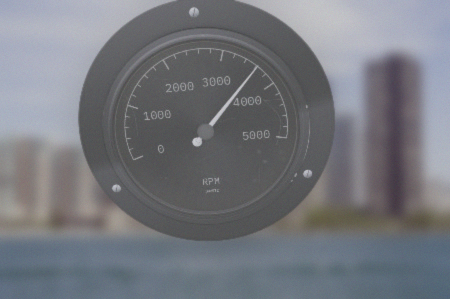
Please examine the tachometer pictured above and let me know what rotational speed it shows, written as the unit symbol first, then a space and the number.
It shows rpm 3600
